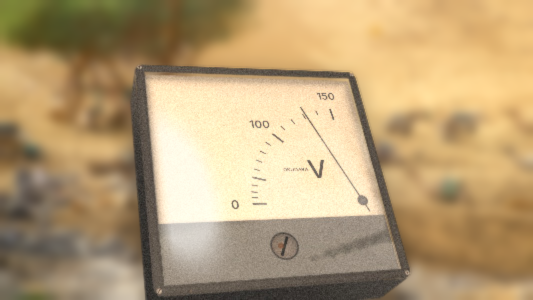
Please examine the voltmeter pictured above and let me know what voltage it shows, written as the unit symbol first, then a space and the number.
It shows V 130
